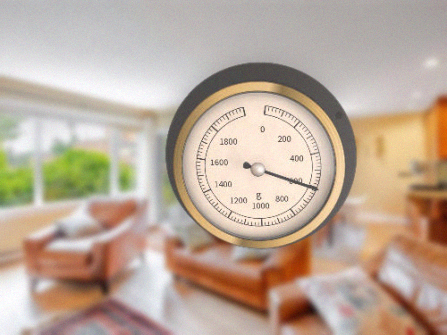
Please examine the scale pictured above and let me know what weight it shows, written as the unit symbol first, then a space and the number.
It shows g 600
